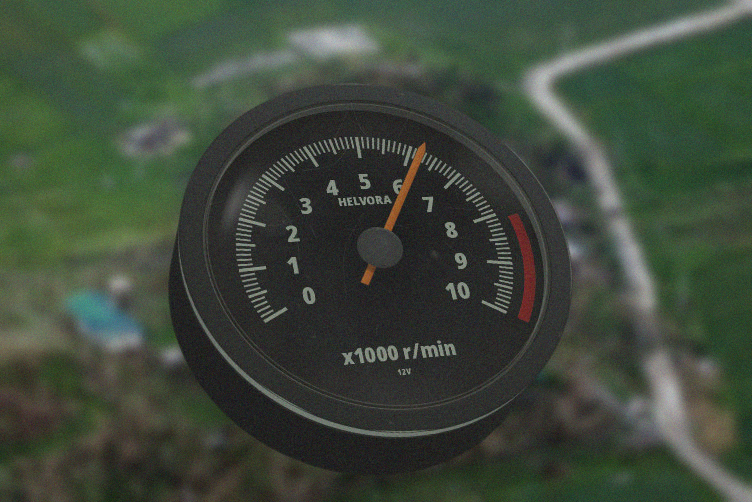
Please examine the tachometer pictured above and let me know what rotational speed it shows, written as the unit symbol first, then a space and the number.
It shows rpm 6200
